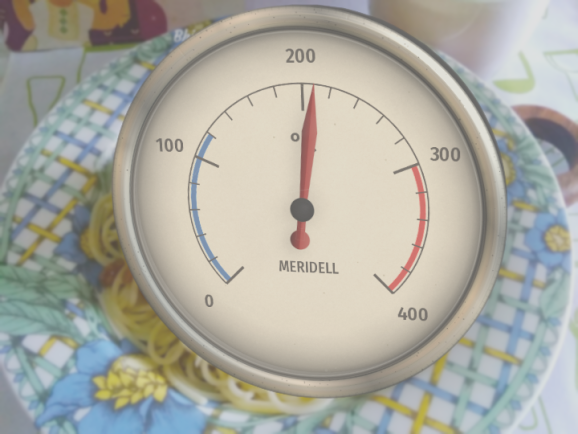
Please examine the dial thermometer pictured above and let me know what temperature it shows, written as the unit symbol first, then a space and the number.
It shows °C 210
